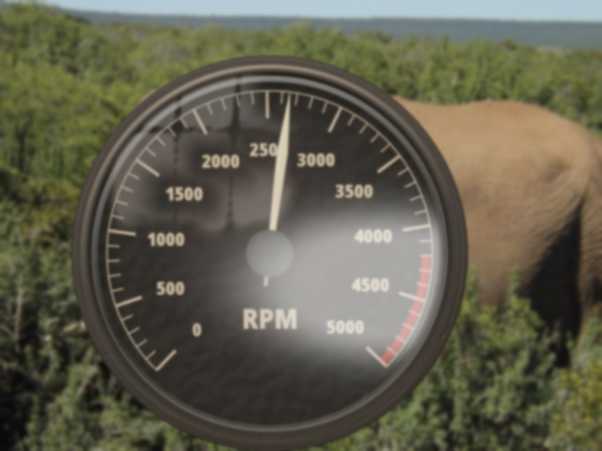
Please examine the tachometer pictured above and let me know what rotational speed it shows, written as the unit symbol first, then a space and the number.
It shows rpm 2650
